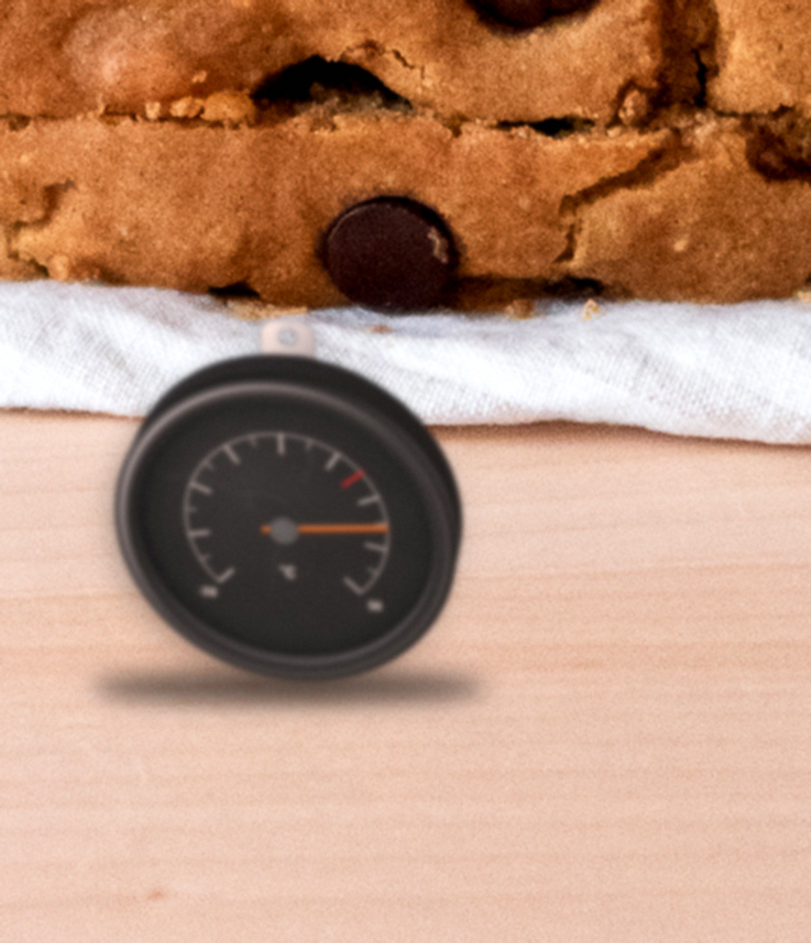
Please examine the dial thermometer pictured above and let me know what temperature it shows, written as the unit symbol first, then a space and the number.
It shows °C 35
